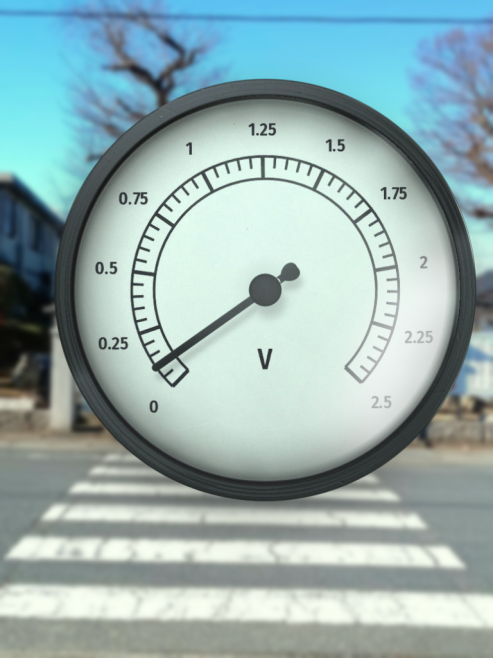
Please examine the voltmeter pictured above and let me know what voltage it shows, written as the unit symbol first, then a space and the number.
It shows V 0.1
